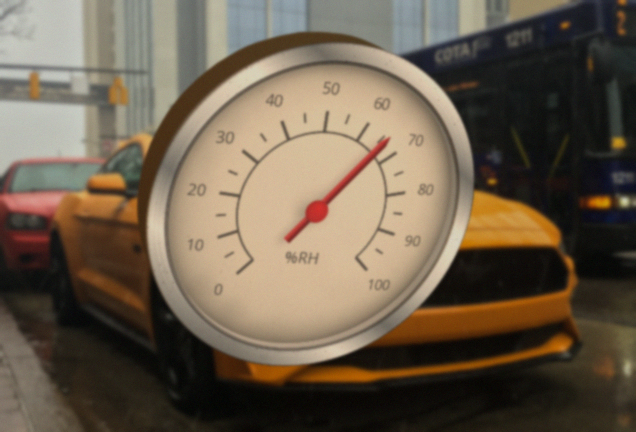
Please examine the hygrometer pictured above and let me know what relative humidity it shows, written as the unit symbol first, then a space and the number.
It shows % 65
